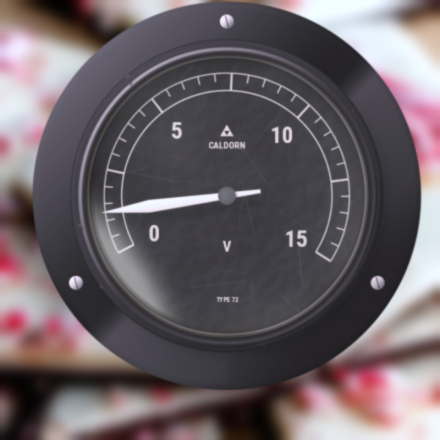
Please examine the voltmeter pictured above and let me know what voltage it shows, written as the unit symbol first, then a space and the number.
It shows V 1.25
